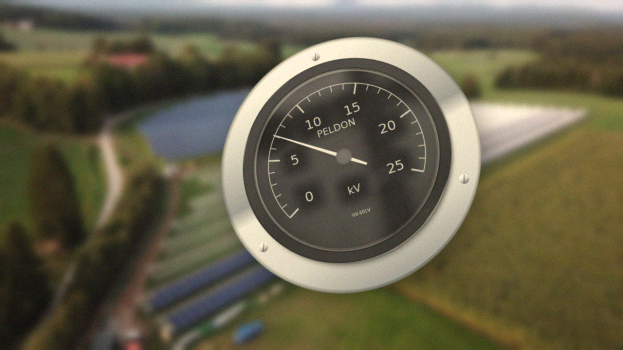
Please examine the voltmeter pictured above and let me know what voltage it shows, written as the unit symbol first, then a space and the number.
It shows kV 7
